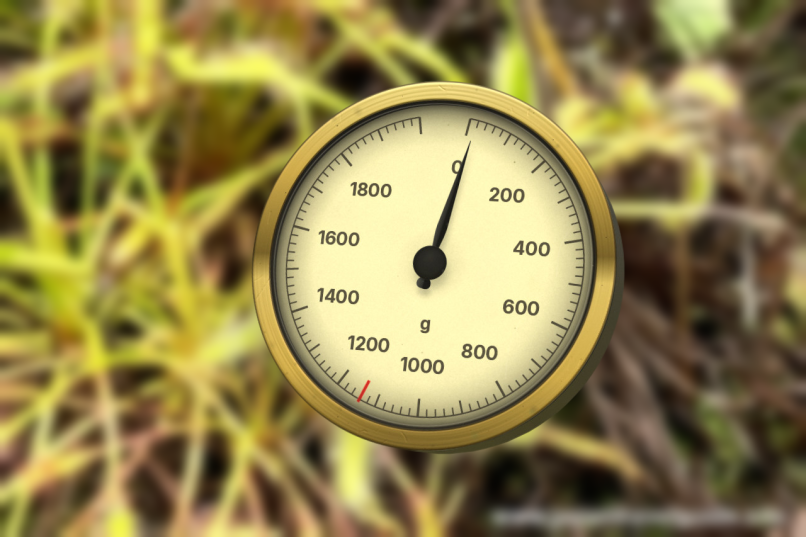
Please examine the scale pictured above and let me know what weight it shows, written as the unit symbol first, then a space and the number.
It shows g 20
